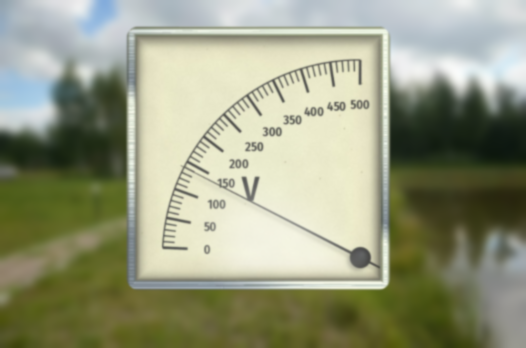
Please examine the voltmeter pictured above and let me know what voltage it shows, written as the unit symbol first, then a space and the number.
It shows V 140
